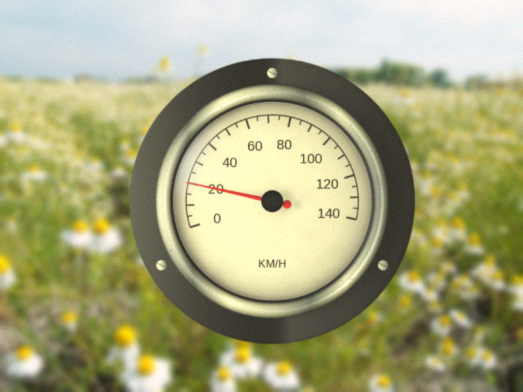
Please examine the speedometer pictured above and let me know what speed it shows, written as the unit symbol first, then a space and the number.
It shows km/h 20
